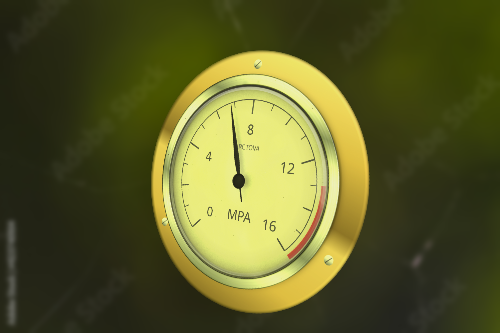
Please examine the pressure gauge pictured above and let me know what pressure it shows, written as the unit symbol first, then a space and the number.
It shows MPa 7
